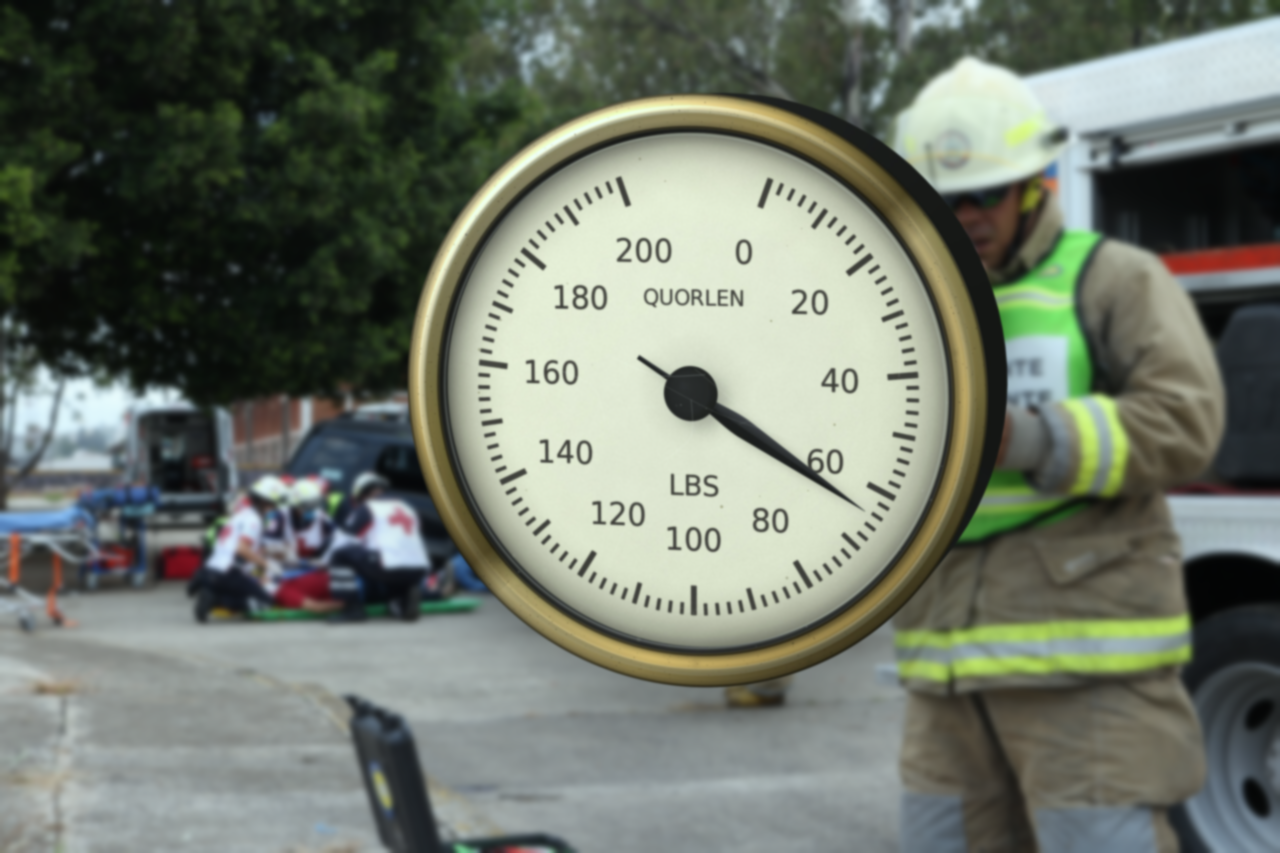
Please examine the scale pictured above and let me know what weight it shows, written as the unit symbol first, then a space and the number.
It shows lb 64
